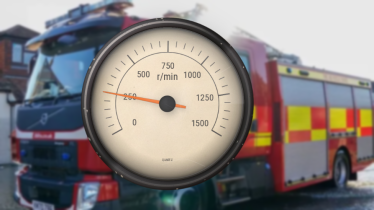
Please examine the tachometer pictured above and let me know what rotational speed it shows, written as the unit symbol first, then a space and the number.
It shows rpm 250
